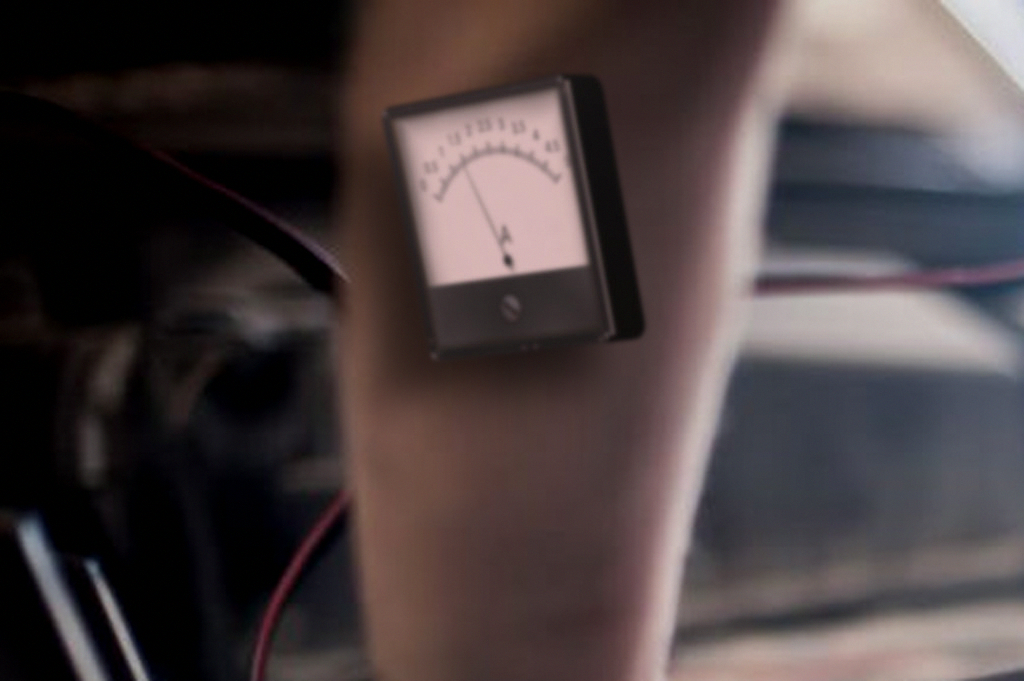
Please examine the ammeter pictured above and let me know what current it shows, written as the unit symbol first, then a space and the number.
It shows A 1.5
